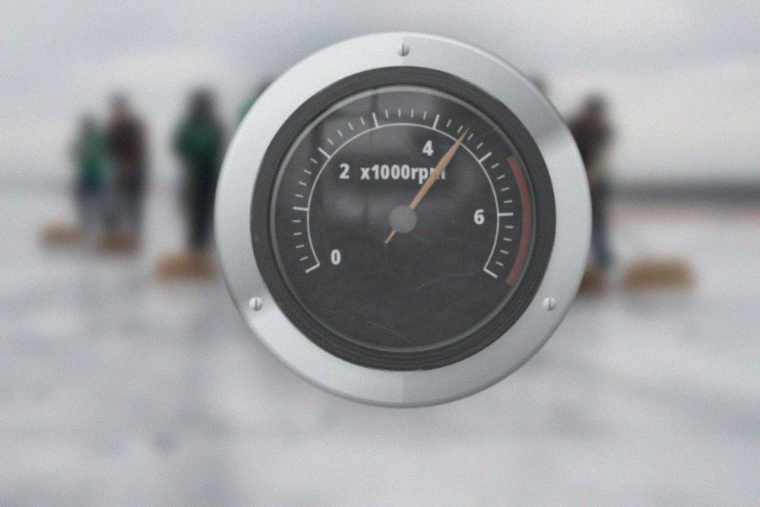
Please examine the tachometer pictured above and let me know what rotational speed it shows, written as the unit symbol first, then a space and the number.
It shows rpm 4500
